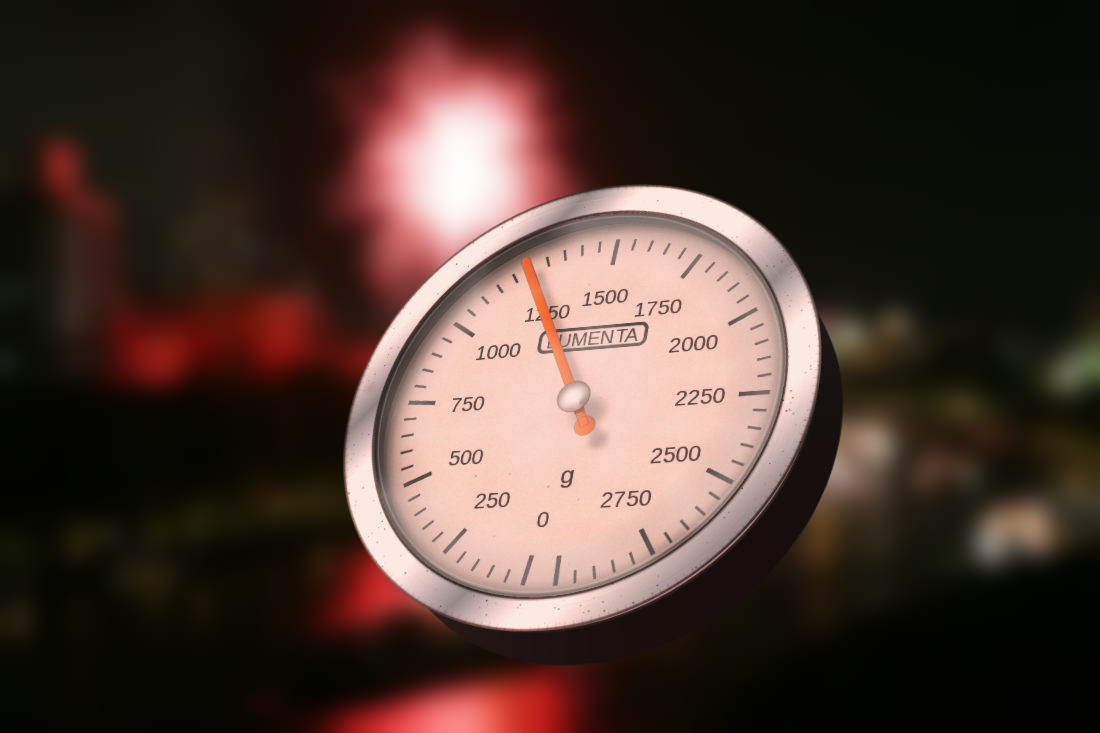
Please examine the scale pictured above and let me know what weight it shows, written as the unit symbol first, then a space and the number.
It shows g 1250
